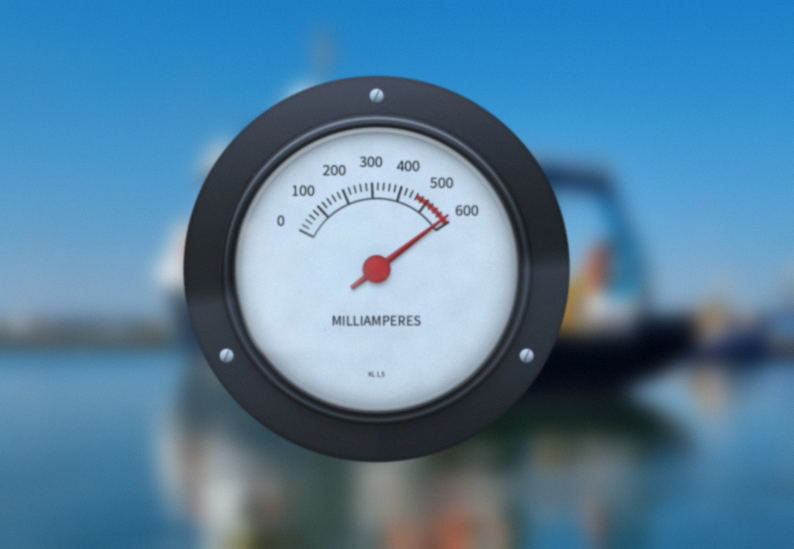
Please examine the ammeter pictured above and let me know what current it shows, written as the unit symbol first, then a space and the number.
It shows mA 580
